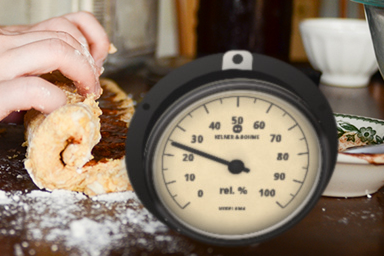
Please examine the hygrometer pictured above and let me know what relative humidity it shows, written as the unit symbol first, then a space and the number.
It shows % 25
